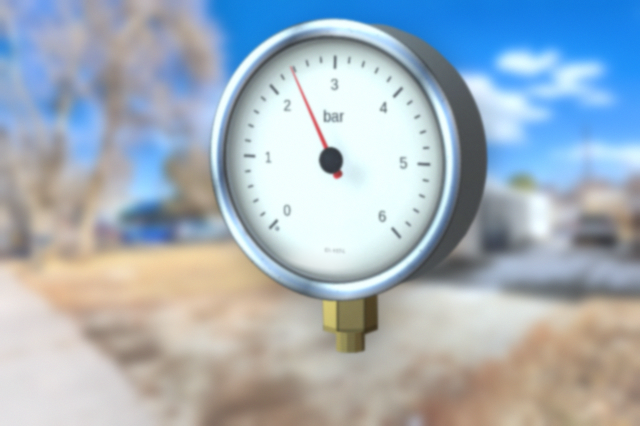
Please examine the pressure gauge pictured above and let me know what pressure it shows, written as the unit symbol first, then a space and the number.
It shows bar 2.4
